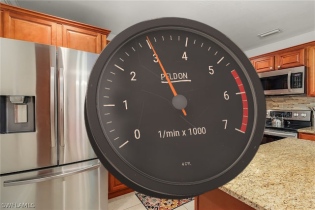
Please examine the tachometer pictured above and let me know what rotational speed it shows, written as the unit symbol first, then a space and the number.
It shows rpm 3000
